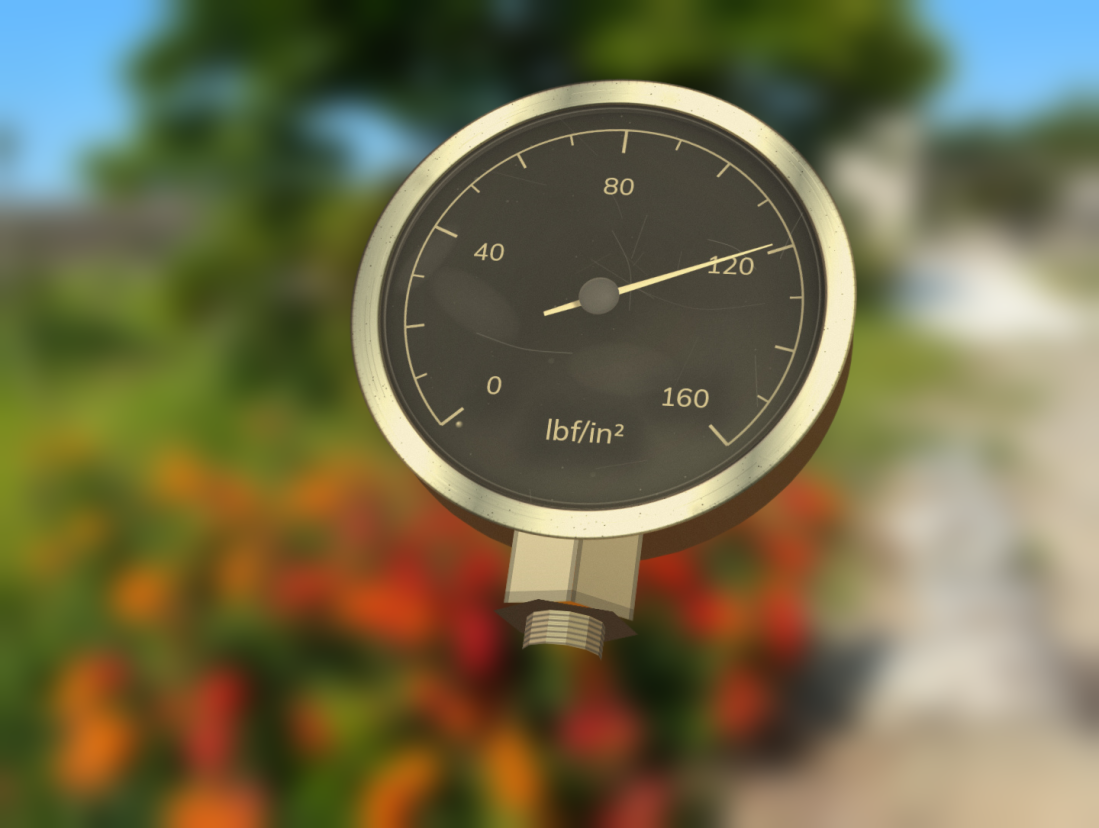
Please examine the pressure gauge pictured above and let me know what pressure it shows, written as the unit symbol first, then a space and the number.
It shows psi 120
